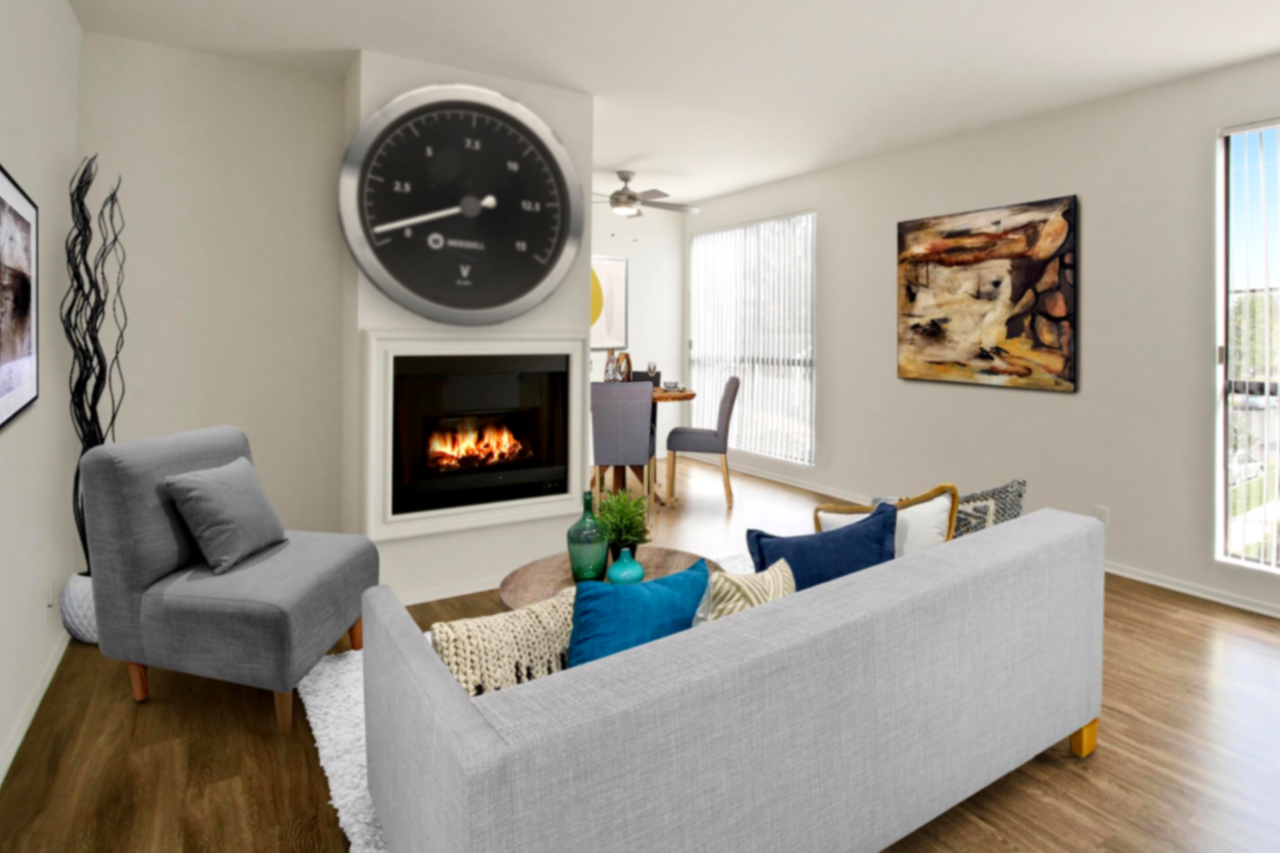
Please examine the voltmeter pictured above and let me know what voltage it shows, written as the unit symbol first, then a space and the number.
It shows V 0.5
